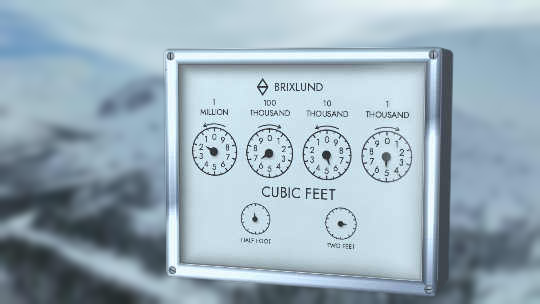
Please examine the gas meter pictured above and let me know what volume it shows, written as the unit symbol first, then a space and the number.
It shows ft³ 165500
